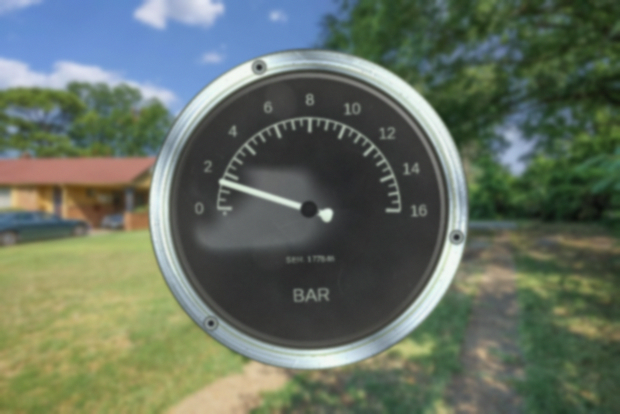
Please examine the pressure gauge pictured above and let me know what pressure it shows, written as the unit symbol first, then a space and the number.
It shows bar 1.5
